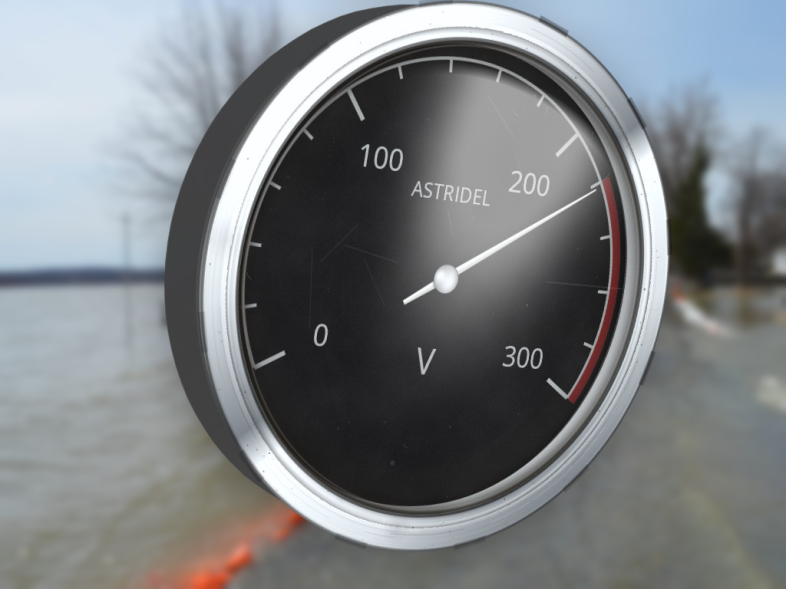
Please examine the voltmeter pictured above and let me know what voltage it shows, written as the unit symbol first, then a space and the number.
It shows V 220
